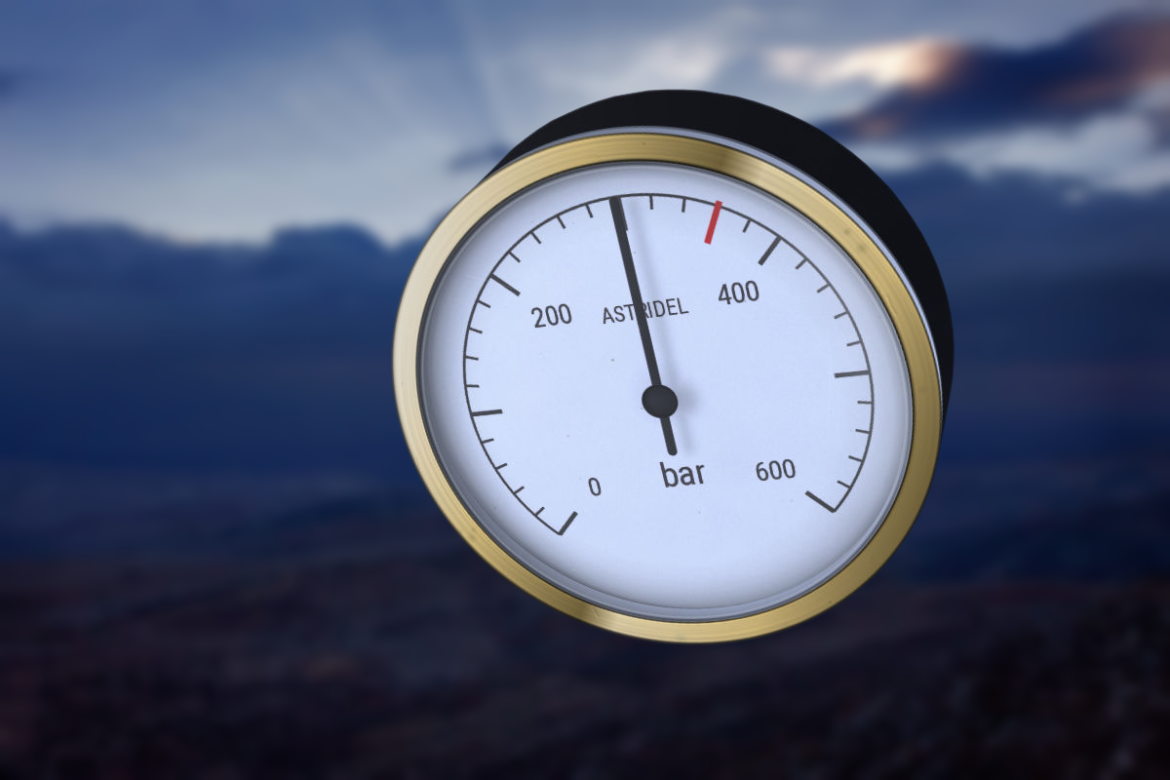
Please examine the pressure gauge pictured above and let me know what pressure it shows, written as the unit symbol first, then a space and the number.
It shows bar 300
